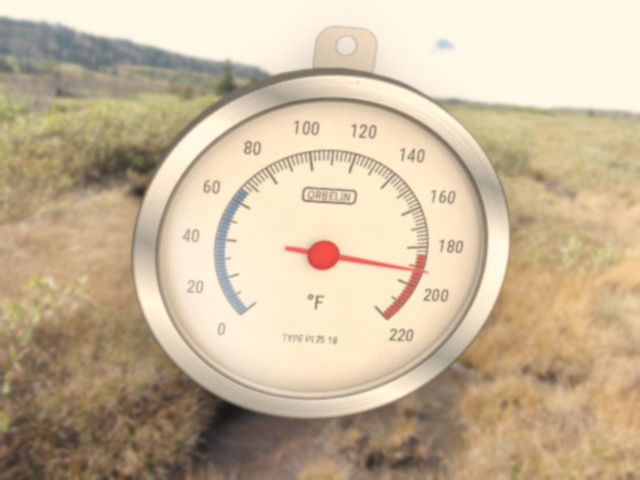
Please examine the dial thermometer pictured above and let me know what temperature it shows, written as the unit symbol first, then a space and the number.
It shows °F 190
